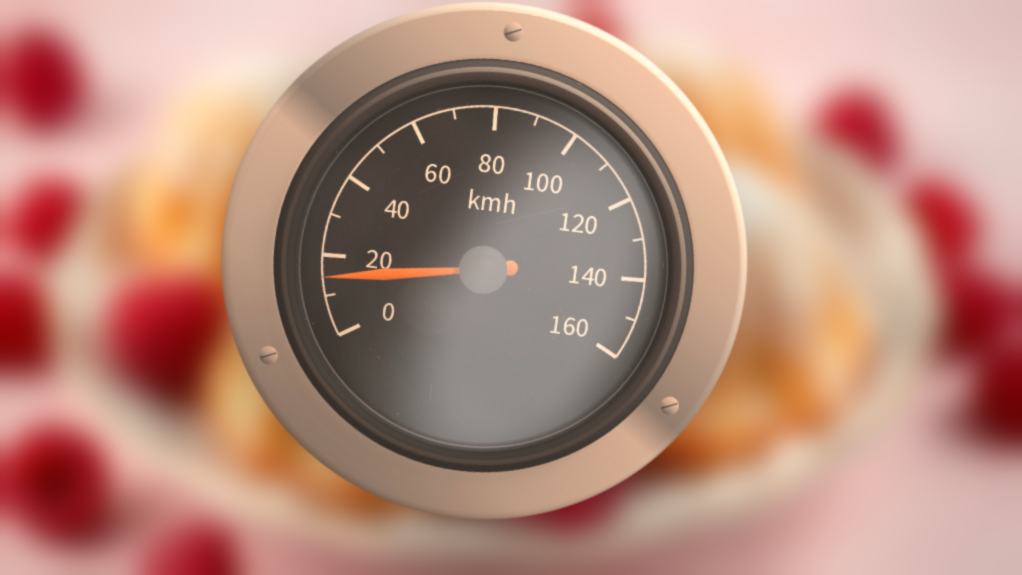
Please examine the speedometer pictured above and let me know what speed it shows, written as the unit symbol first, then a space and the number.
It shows km/h 15
